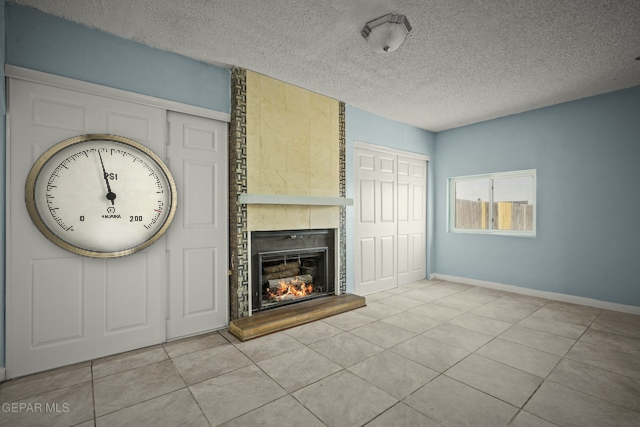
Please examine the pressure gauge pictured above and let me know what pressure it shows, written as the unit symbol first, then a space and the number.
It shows psi 90
